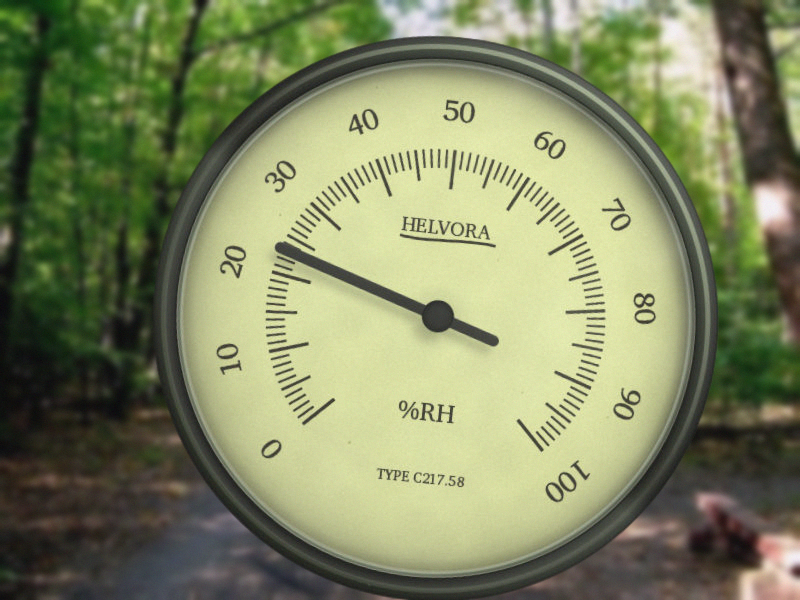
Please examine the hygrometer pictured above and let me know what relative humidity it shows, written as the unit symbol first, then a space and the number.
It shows % 23
